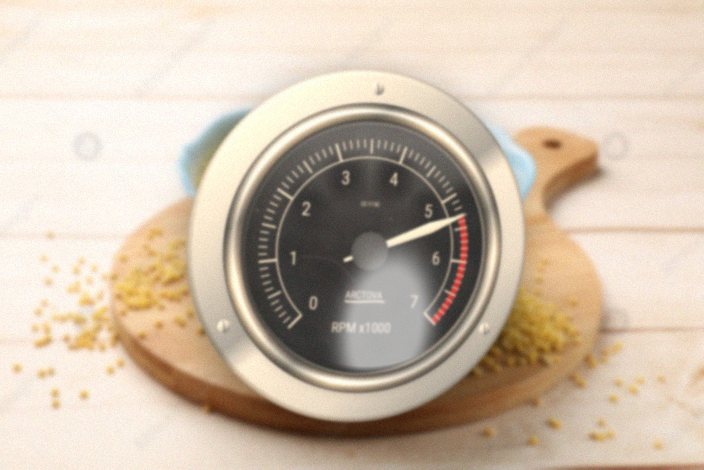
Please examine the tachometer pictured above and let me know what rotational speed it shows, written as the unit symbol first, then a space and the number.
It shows rpm 5300
